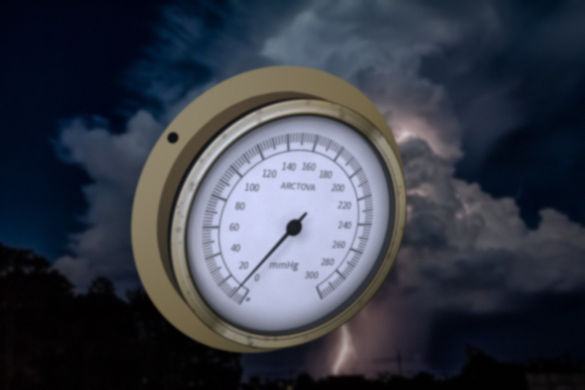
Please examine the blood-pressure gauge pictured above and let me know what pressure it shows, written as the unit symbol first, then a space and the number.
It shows mmHg 10
